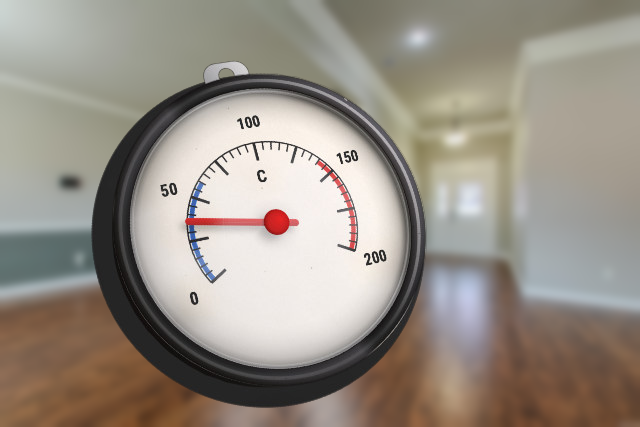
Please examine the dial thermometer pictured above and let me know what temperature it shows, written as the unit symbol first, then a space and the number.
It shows °C 35
